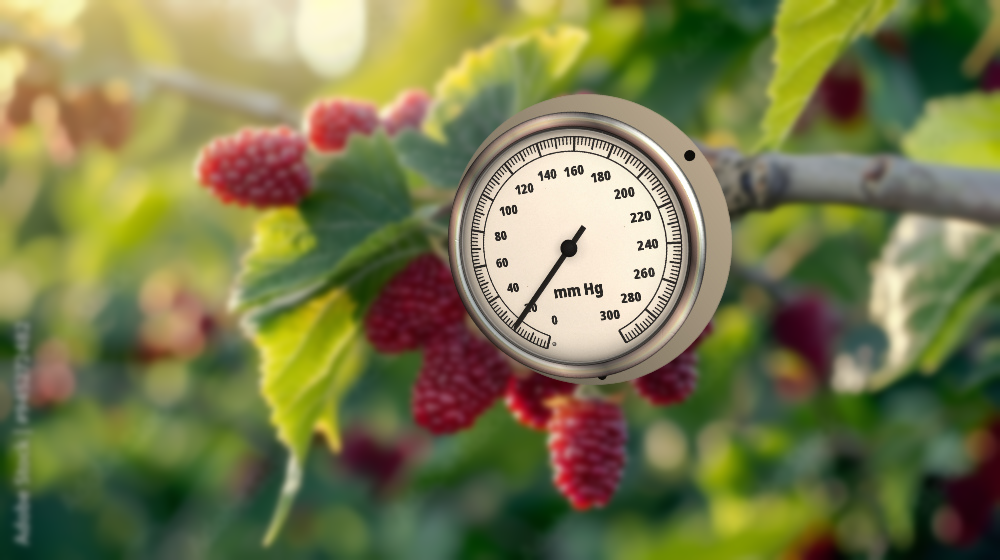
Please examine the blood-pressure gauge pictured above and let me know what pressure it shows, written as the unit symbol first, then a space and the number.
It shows mmHg 20
